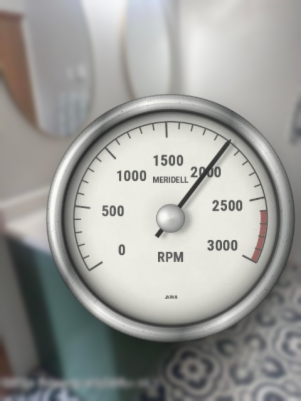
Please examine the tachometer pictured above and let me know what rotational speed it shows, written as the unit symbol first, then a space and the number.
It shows rpm 2000
